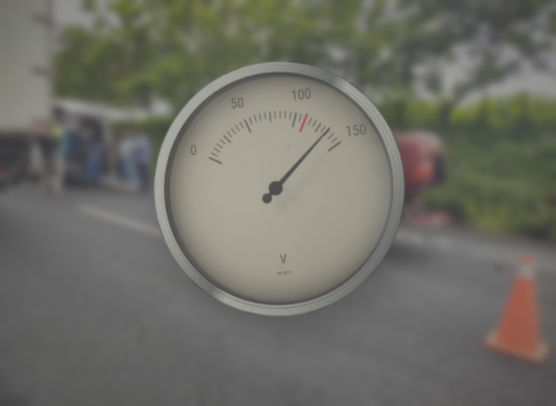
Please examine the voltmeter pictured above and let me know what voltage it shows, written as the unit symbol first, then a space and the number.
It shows V 135
